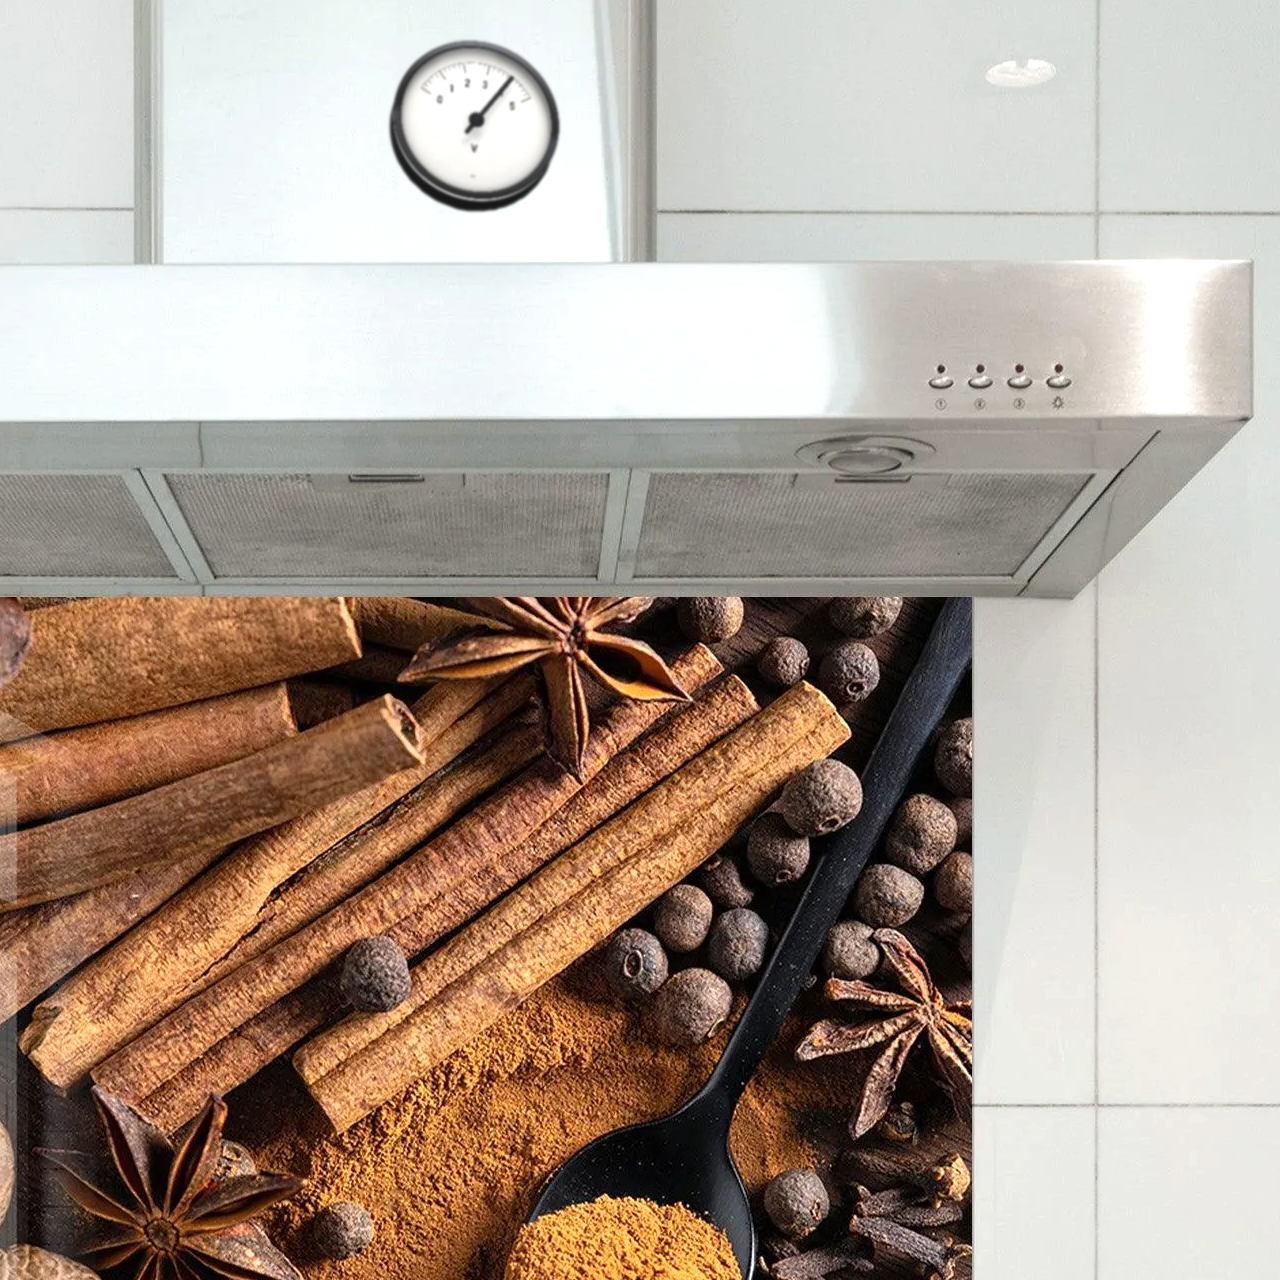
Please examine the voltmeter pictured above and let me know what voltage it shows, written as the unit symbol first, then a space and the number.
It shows V 4
